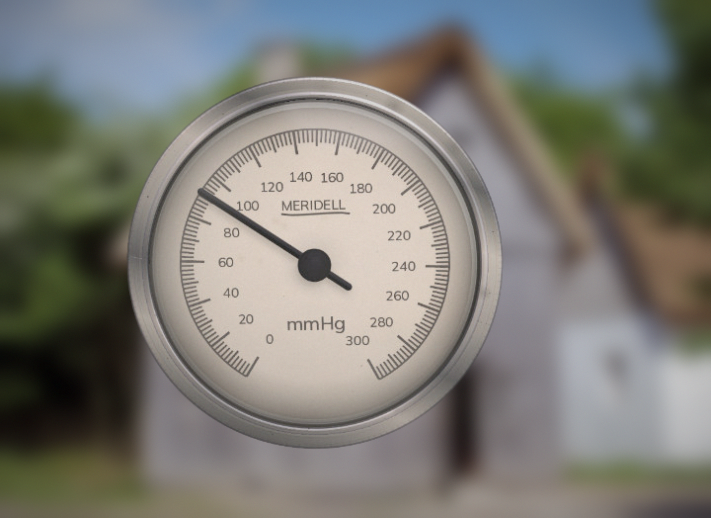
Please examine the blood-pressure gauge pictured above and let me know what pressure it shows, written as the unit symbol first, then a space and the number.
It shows mmHg 92
